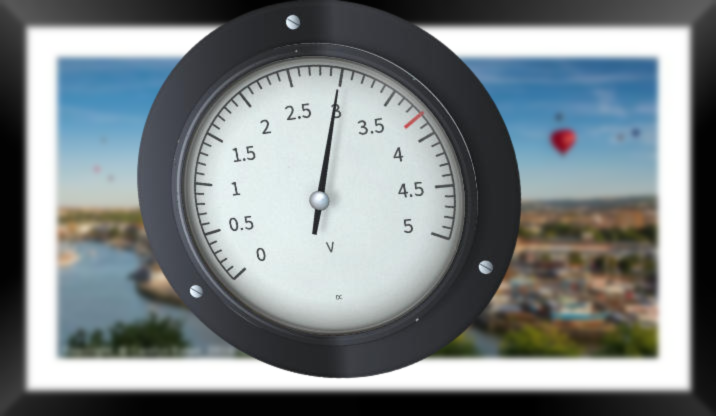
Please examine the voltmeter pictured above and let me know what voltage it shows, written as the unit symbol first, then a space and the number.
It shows V 3
